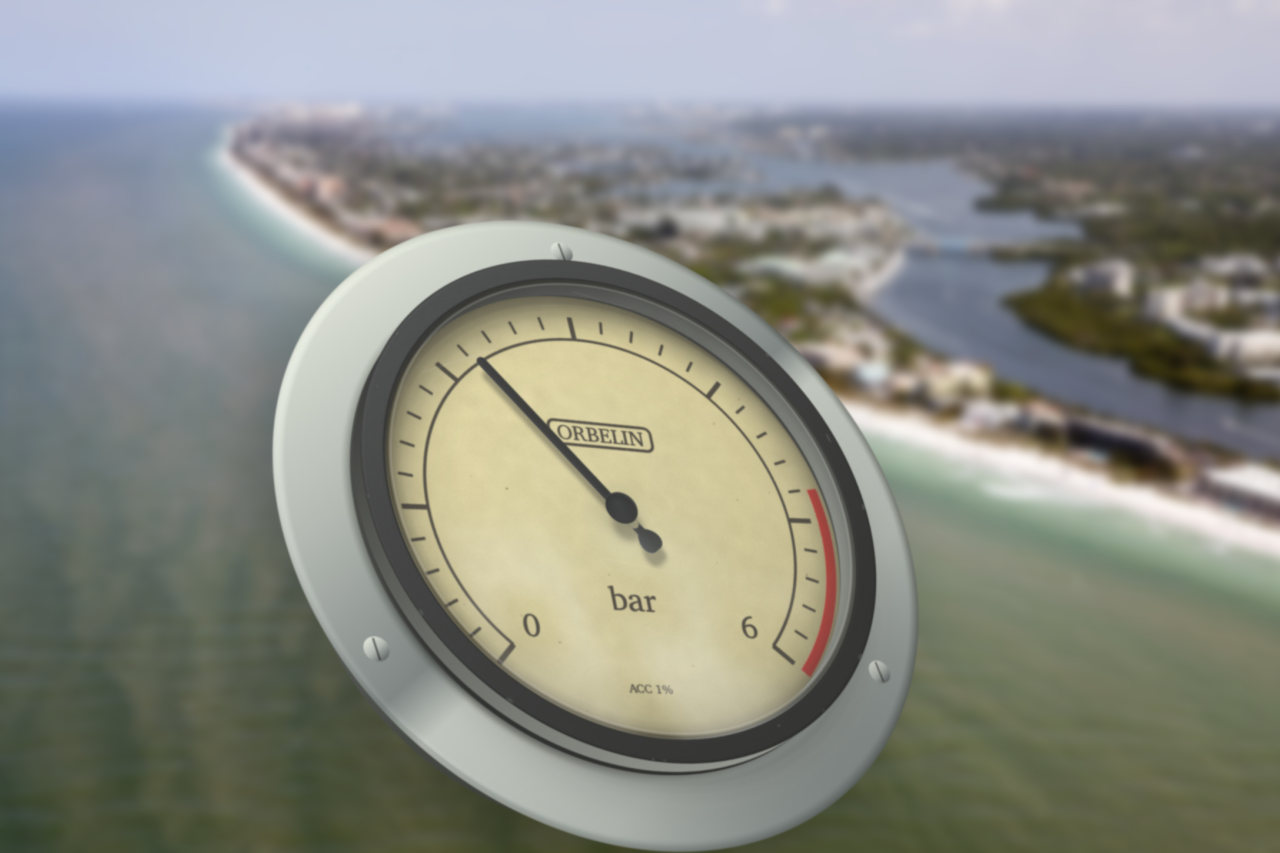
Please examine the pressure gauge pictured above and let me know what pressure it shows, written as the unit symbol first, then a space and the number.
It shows bar 2.2
